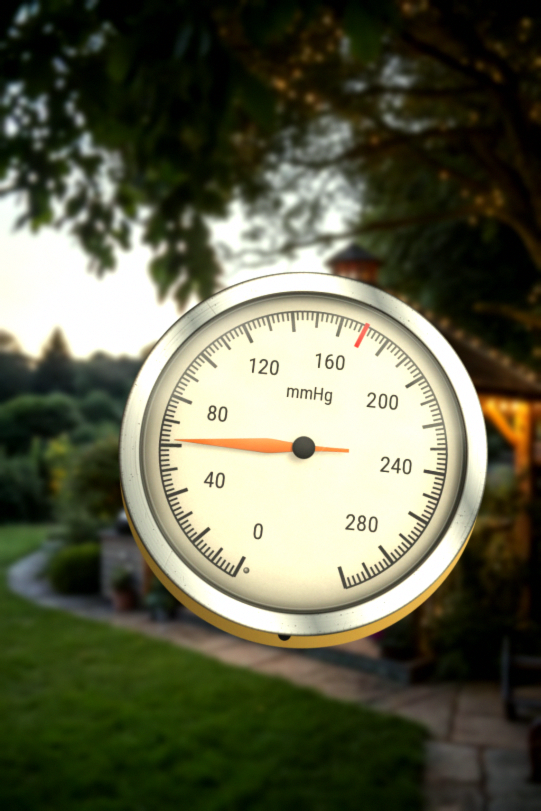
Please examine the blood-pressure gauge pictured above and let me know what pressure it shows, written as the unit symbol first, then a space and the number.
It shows mmHg 62
